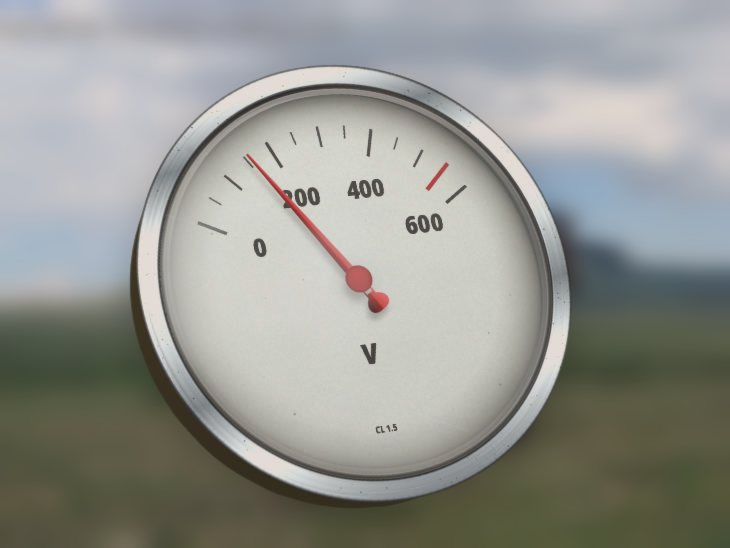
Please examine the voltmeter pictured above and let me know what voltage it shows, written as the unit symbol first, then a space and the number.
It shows V 150
